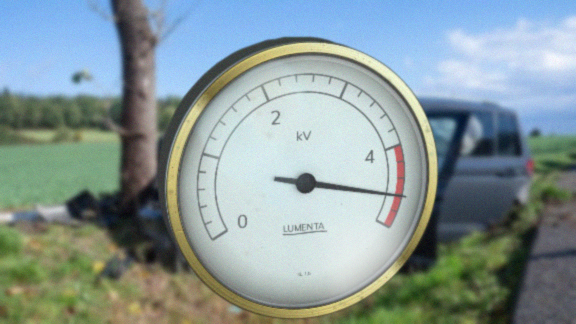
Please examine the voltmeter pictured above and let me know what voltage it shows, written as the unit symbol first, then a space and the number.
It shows kV 4.6
